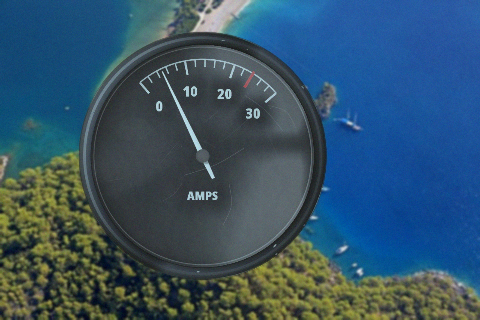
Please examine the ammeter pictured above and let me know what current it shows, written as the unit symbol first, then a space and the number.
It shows A 5
